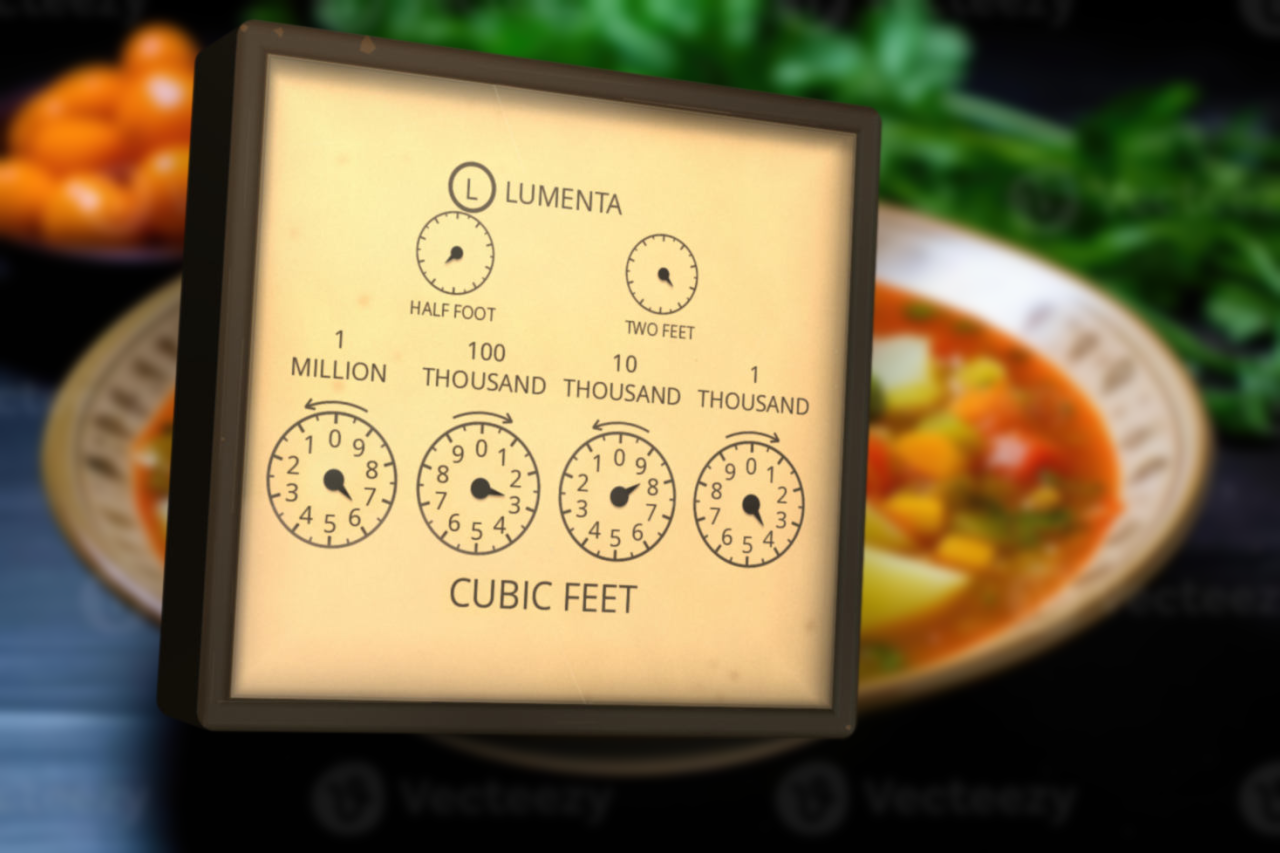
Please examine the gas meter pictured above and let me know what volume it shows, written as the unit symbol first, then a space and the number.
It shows ft³ 628400
